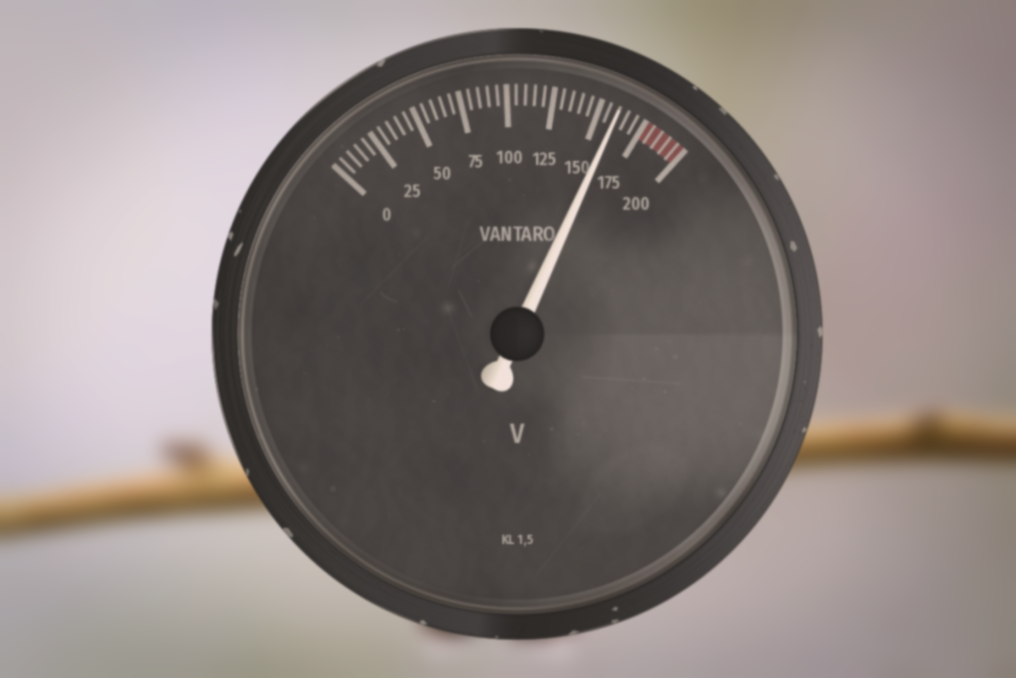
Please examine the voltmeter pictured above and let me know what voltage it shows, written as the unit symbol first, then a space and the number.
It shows V 160
